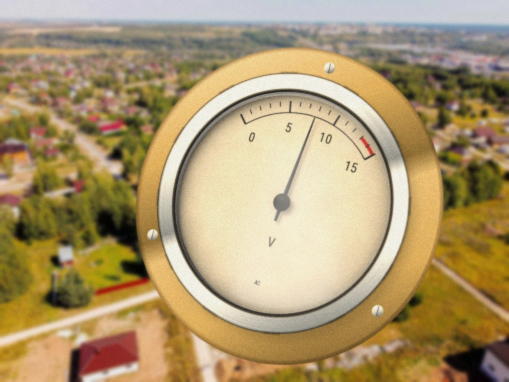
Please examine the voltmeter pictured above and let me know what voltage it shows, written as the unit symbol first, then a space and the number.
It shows V 8
